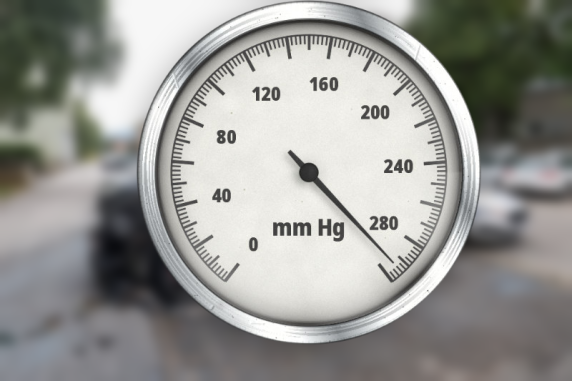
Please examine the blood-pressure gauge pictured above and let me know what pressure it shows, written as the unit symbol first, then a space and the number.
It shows mmHg 294
